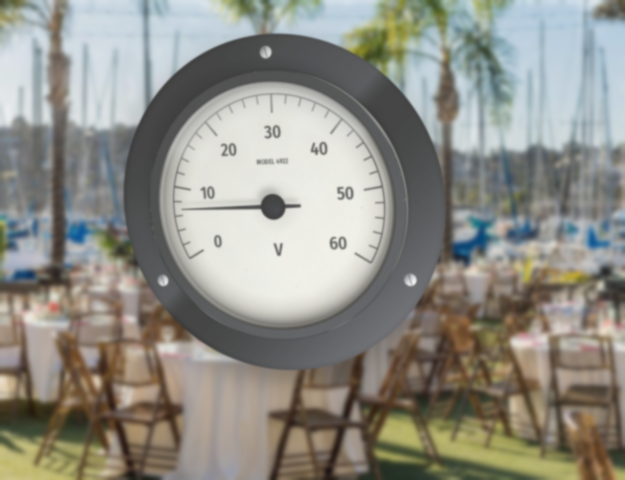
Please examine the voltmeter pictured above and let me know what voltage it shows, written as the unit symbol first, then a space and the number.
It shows V 7
